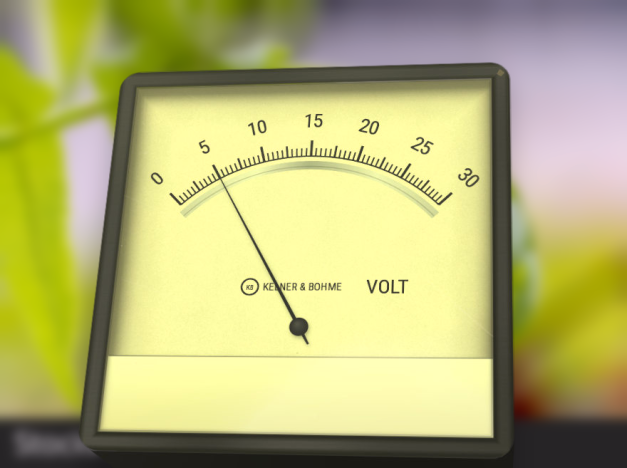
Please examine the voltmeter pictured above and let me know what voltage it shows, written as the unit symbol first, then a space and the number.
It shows V 5
